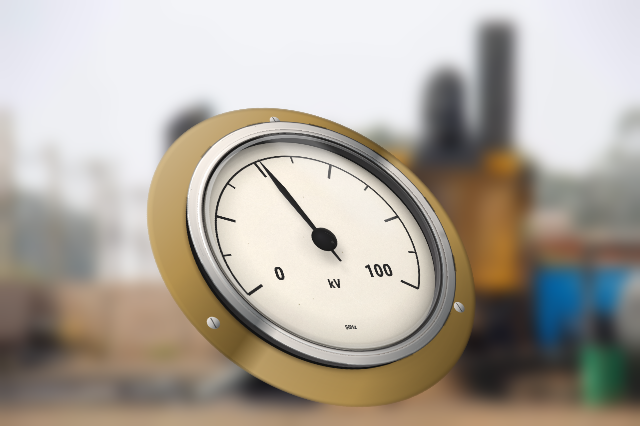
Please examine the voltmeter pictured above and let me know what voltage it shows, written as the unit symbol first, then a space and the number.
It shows kV 40
